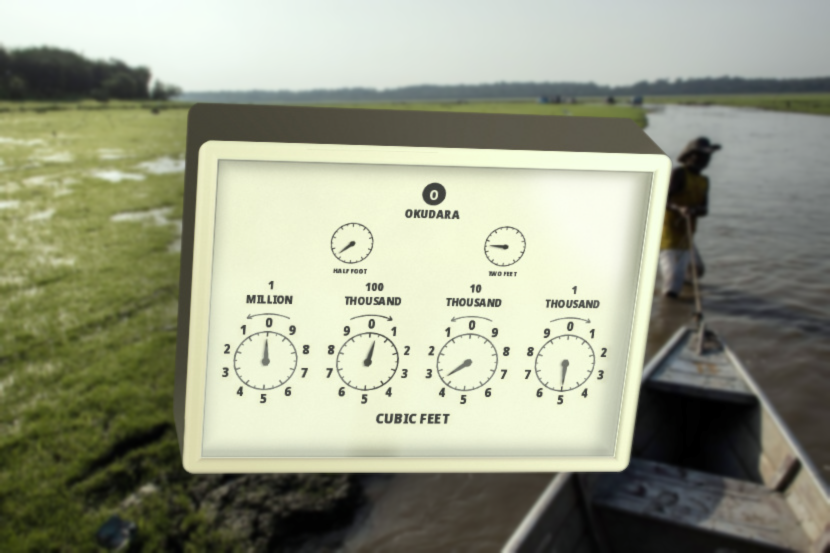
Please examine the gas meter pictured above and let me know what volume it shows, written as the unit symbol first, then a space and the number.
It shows ft³ 3500
